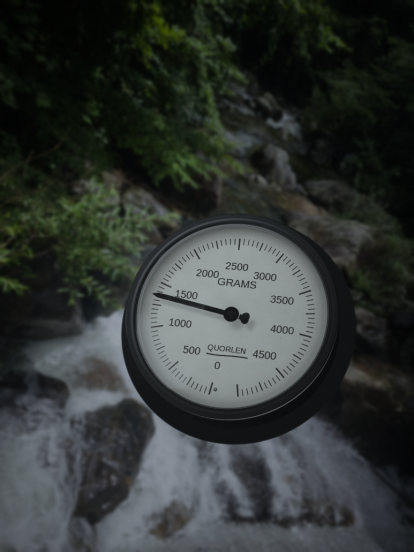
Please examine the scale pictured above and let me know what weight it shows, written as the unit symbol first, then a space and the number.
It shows g 1350
